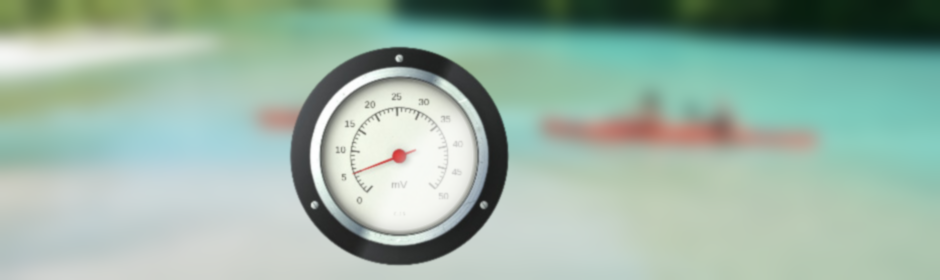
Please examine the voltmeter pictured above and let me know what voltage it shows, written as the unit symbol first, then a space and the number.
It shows mV 5
